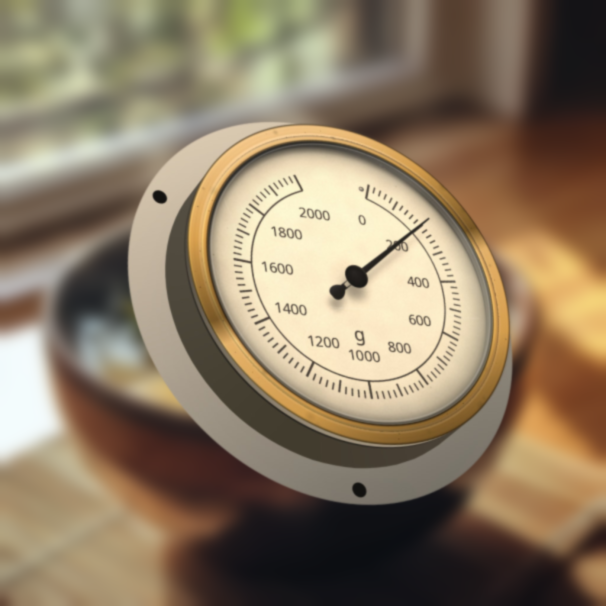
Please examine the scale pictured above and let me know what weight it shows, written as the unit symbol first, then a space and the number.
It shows g 200
